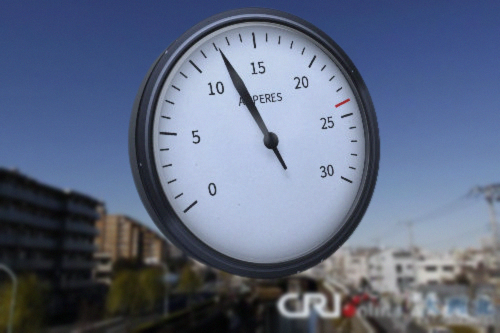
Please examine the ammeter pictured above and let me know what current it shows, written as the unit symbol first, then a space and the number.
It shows A 12
